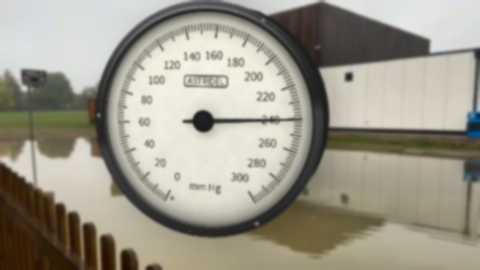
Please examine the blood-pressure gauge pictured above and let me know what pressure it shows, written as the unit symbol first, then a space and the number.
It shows mmHg 240
